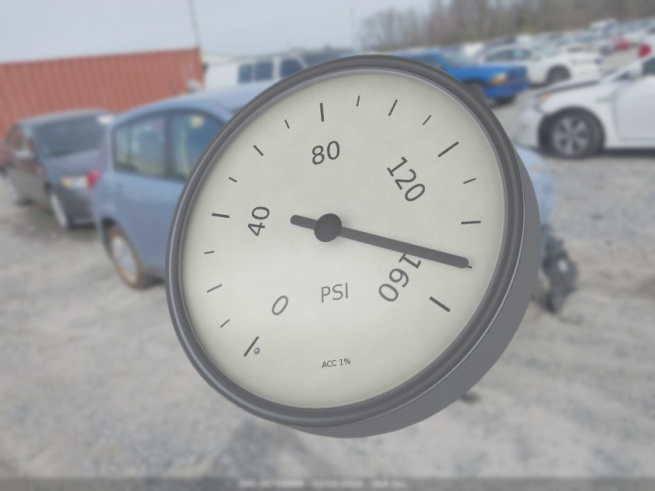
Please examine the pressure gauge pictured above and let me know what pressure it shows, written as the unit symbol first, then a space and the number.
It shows psi 150
